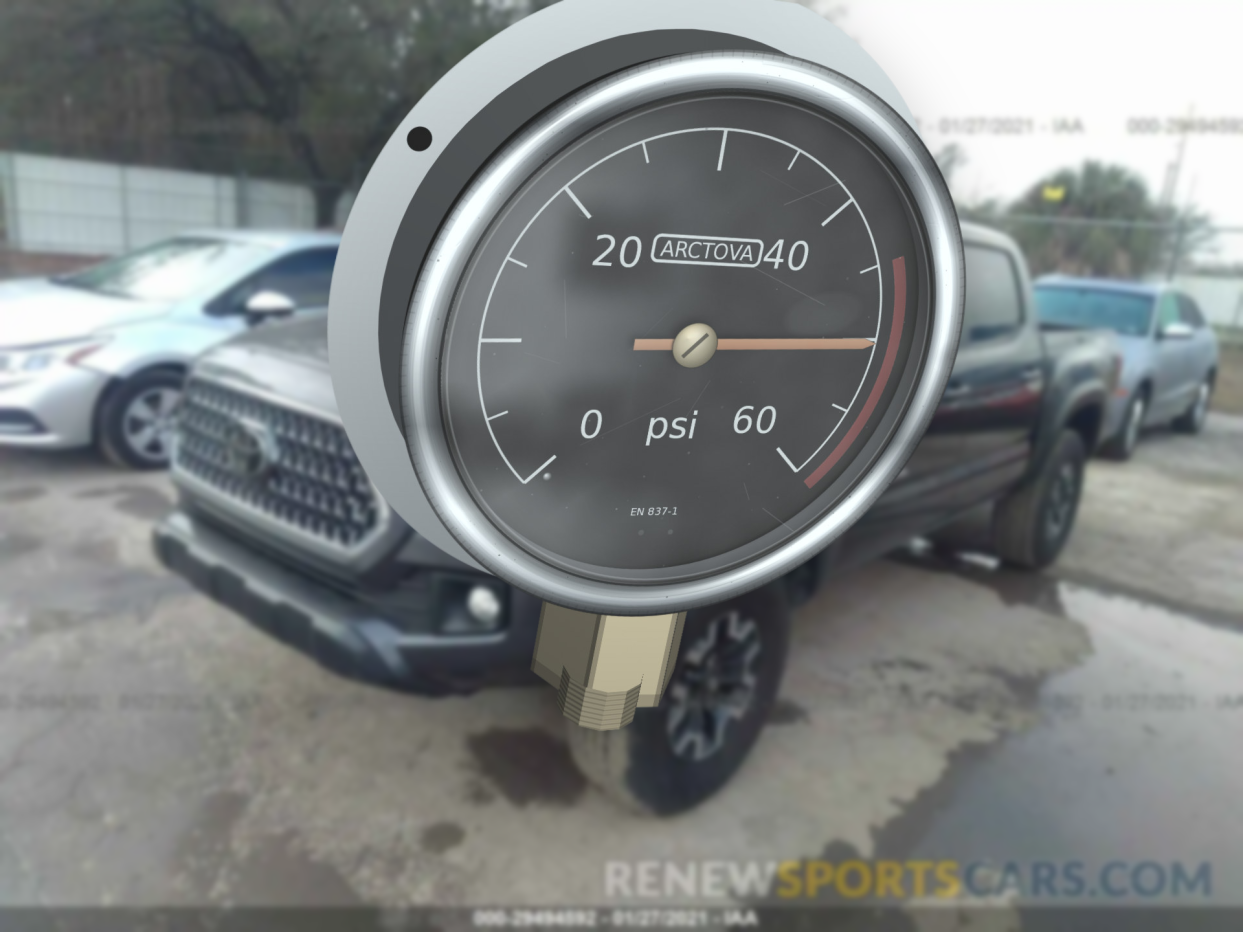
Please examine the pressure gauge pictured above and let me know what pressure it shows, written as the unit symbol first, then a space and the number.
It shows psi 50
